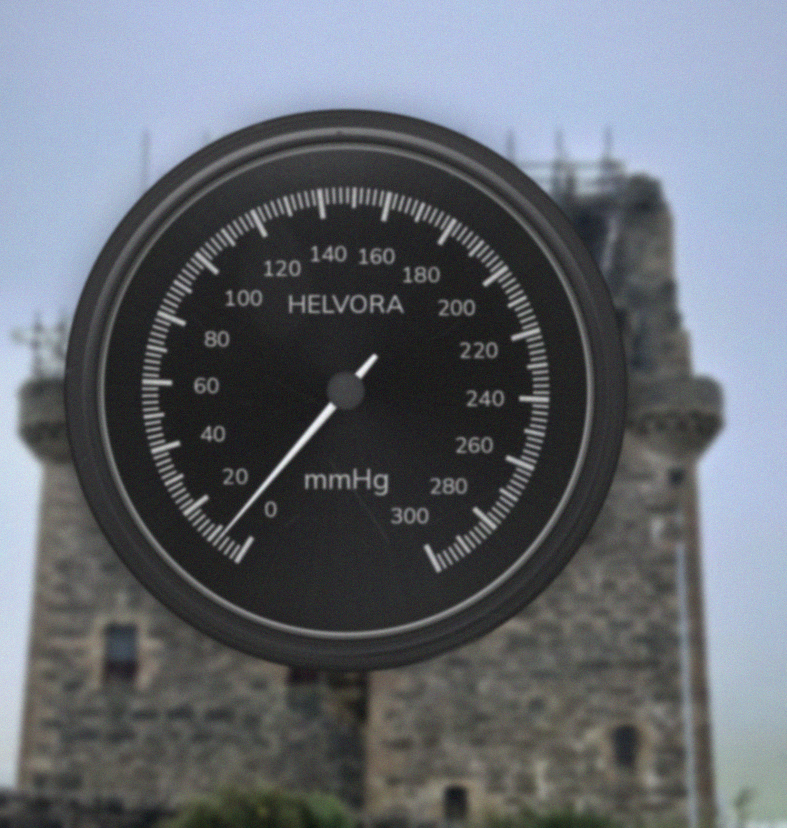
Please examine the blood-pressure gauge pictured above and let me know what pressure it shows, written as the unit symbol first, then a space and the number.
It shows mmHg 8
